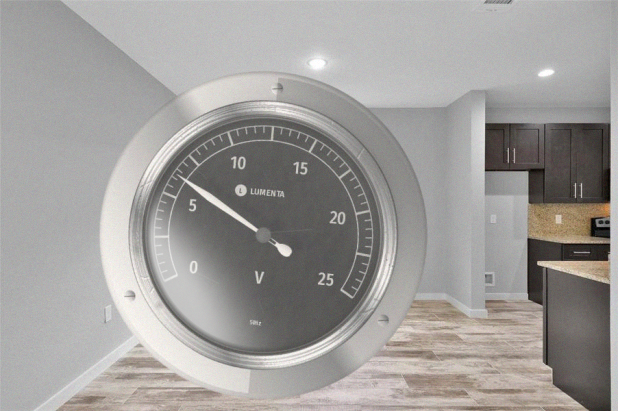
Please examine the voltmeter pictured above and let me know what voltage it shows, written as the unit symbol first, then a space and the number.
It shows V 6.25
